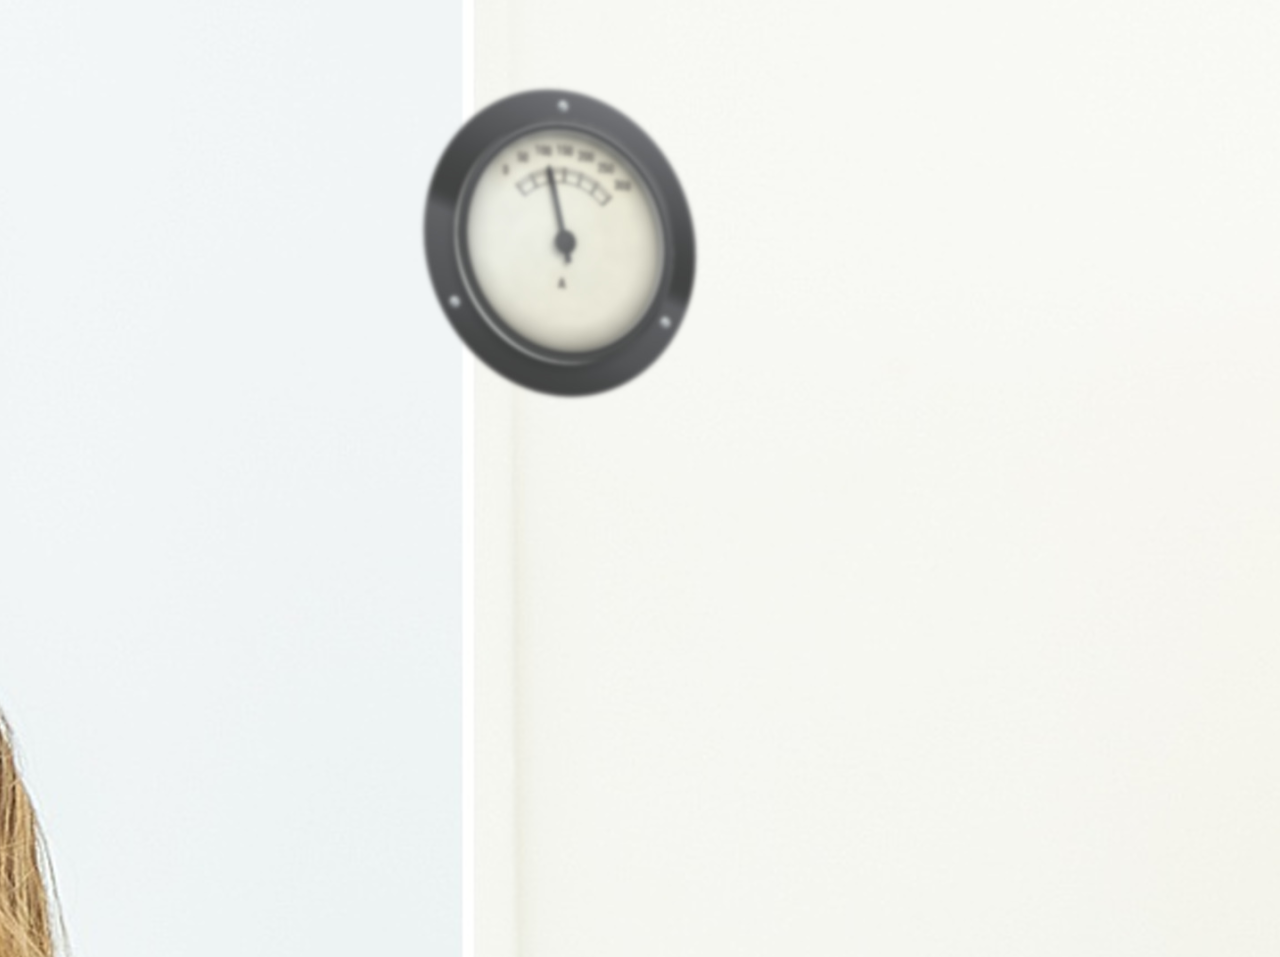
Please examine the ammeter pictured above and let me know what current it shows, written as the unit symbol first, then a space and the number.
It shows A 100
